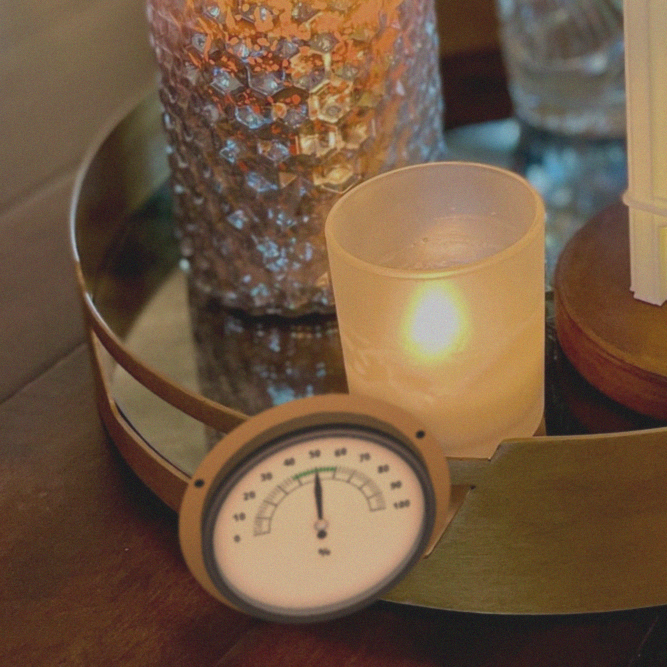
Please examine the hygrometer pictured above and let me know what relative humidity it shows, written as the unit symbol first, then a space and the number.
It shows % 50
